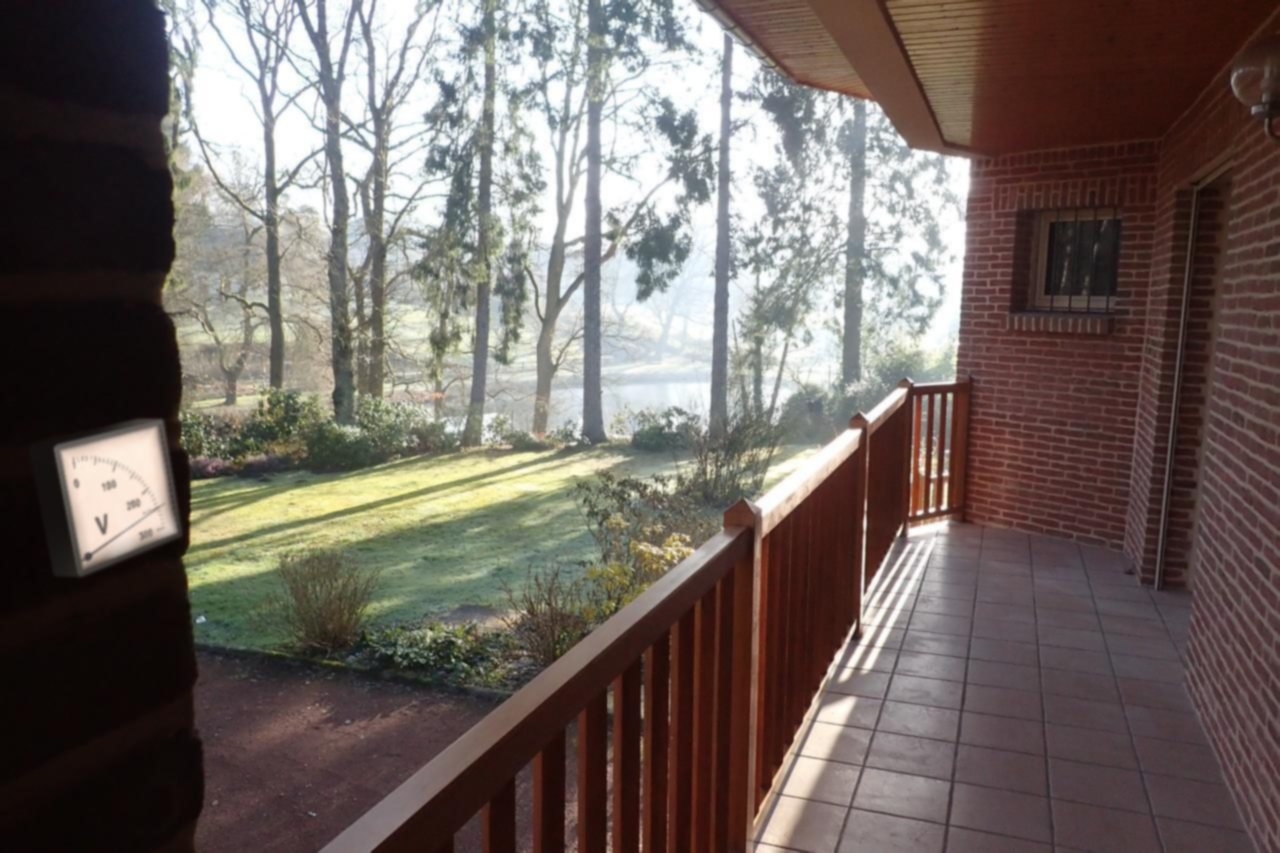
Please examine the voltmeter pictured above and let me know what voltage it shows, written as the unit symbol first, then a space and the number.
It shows V 250
